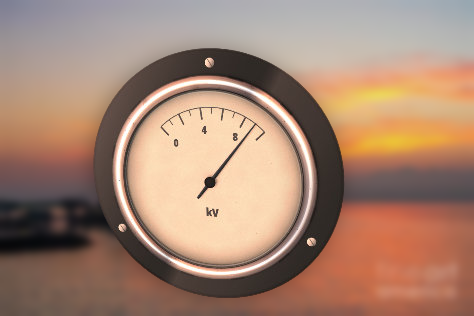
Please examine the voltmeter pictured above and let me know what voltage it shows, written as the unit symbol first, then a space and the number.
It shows kV 9
